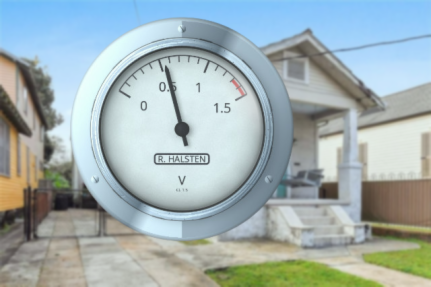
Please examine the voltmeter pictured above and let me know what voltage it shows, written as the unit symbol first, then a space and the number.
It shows V 0.55
